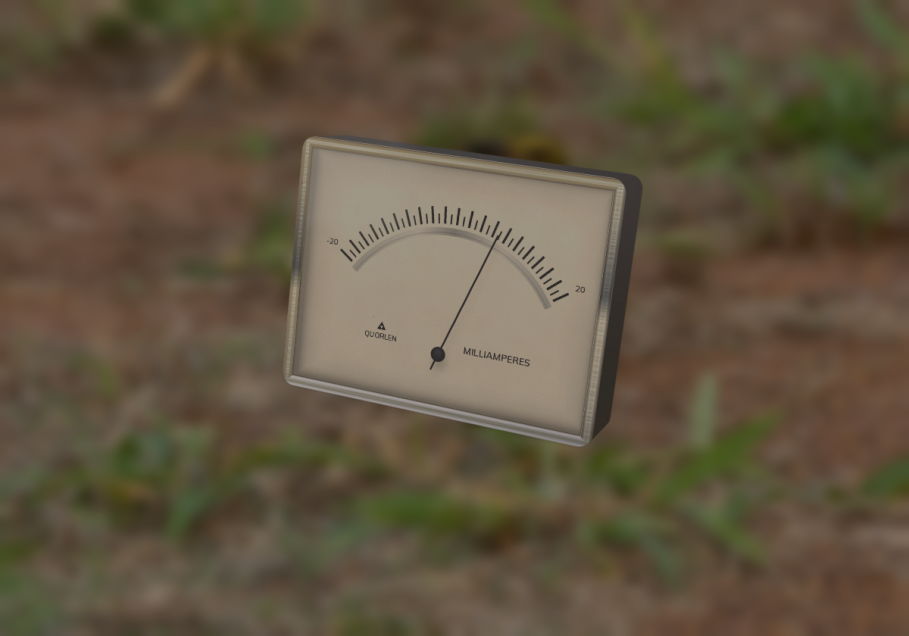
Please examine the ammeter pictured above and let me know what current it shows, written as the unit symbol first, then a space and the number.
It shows mA 7
